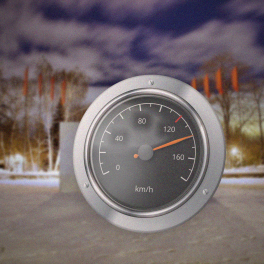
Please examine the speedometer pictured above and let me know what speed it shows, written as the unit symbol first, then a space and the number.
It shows km/h 140
